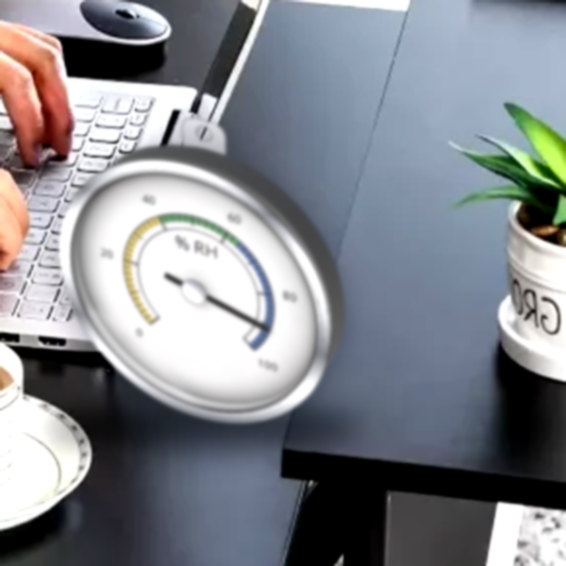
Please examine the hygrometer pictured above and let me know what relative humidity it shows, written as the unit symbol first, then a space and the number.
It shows % 90
